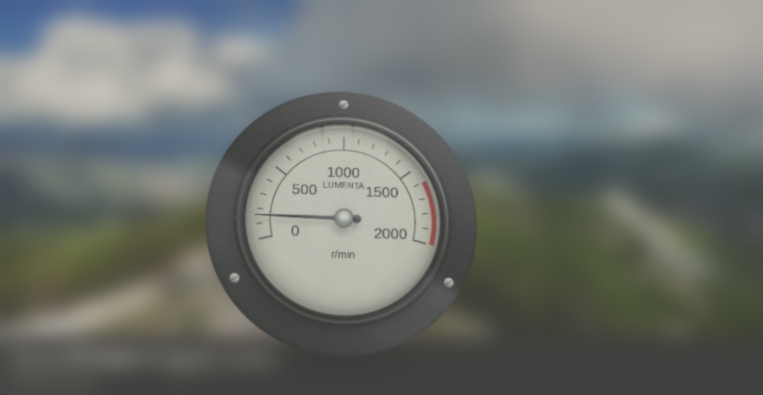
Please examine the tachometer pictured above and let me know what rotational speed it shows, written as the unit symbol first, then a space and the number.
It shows rpm 150
